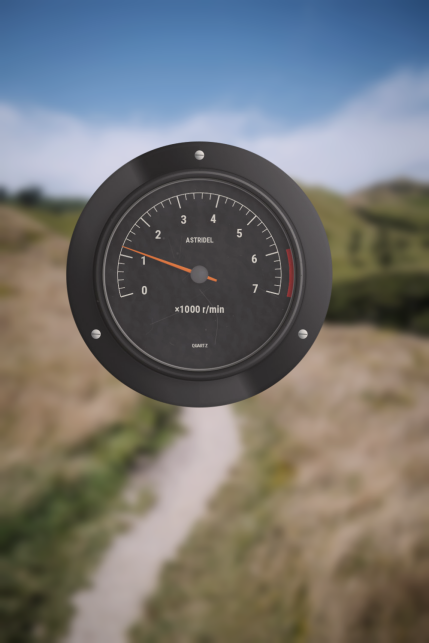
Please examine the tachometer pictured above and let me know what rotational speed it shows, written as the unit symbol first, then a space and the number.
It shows rpm 1200
